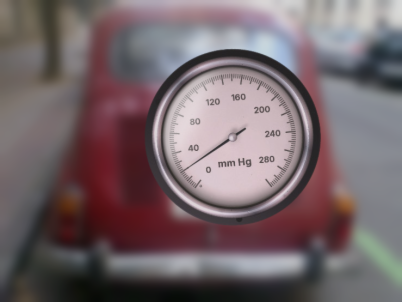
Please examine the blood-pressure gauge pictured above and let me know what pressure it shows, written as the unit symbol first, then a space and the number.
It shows mmHg 20
